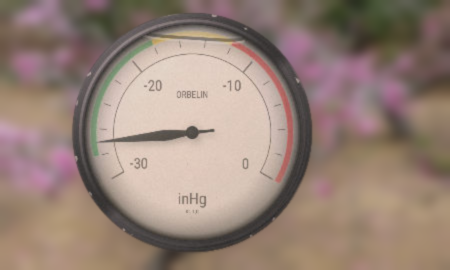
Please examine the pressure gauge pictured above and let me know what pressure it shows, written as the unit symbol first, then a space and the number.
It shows inHg -27
